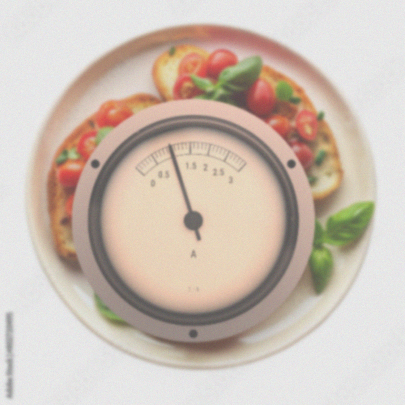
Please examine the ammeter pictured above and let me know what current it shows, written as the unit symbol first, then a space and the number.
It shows A 1
